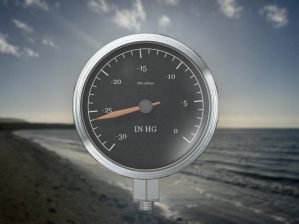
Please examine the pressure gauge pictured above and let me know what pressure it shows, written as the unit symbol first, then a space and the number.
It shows inHg -26
